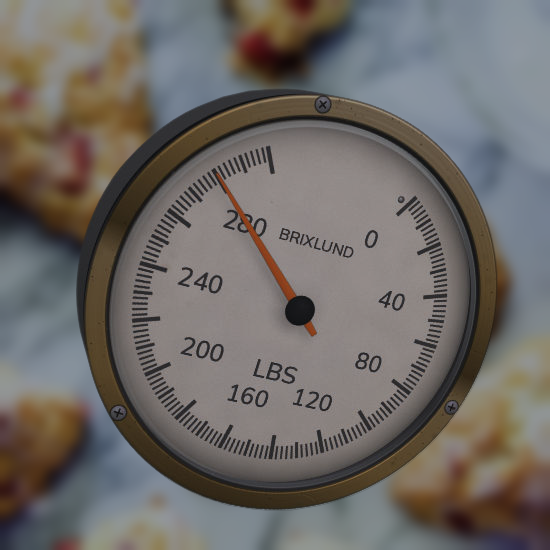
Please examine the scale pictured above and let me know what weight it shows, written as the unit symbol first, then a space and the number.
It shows lb 280
